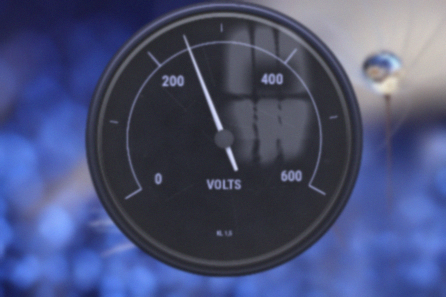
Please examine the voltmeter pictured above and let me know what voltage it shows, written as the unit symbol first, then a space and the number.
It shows V 250
